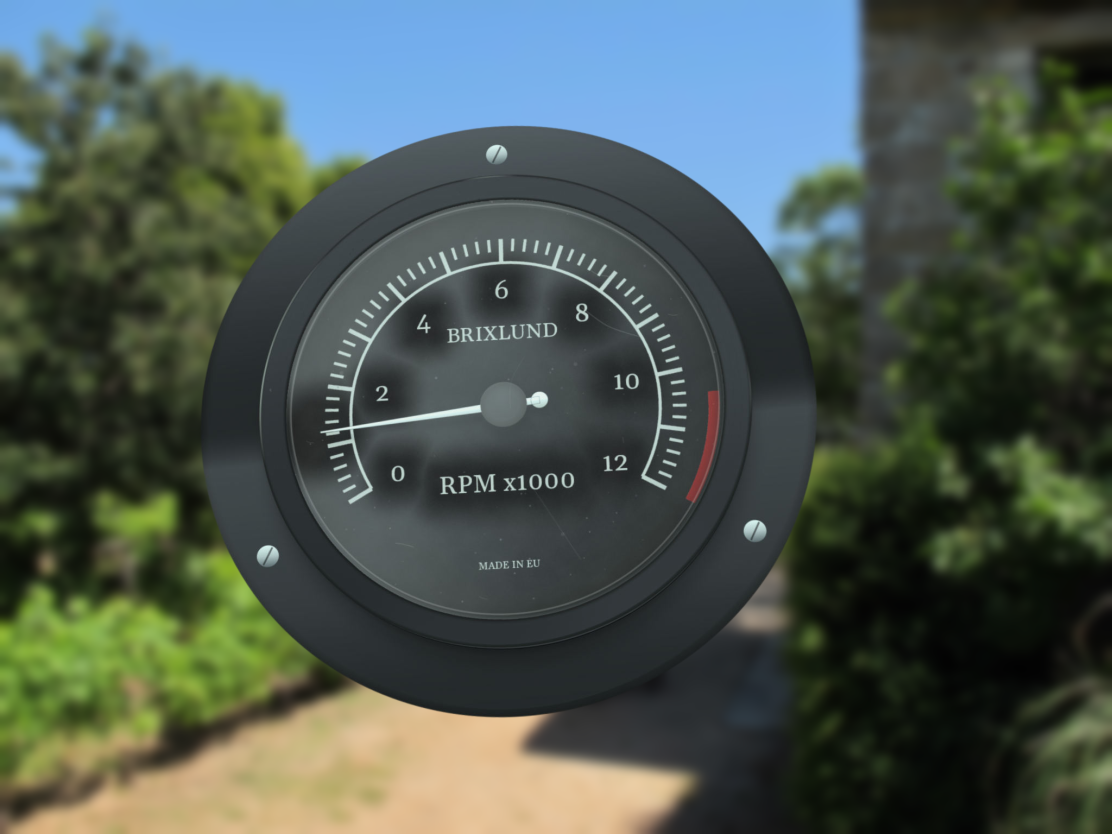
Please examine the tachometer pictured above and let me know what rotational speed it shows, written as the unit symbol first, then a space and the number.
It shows rpm 1200
